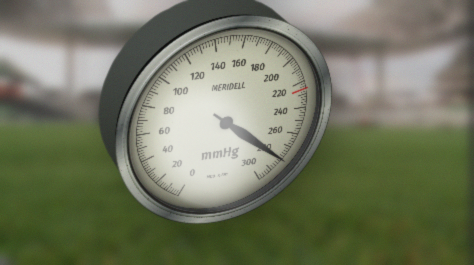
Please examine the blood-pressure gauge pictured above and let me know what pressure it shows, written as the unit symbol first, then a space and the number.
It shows mmHg 280
